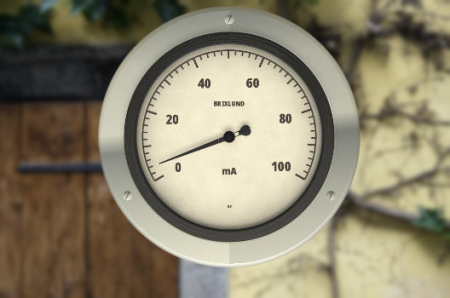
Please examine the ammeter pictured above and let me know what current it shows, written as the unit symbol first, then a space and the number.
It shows mA 4
